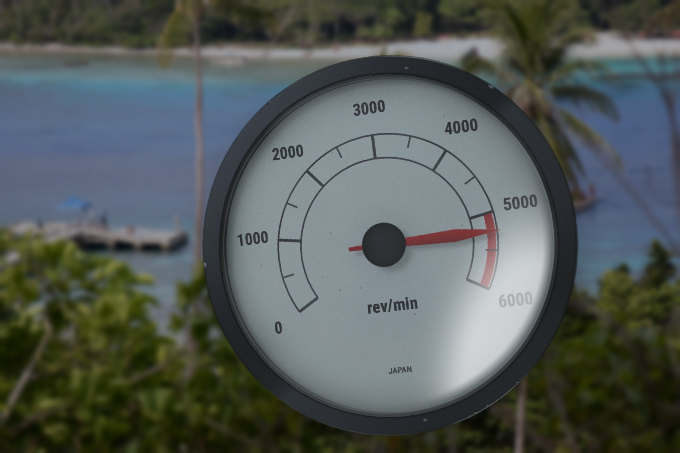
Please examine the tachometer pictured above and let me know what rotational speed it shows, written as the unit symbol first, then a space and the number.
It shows rpm 5250
